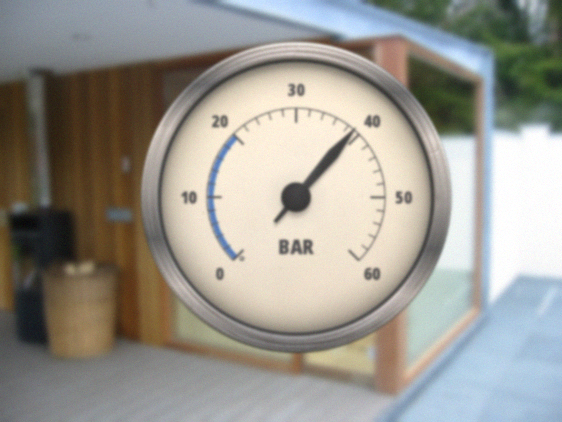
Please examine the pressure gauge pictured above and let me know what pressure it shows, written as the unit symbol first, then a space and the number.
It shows bar 39
